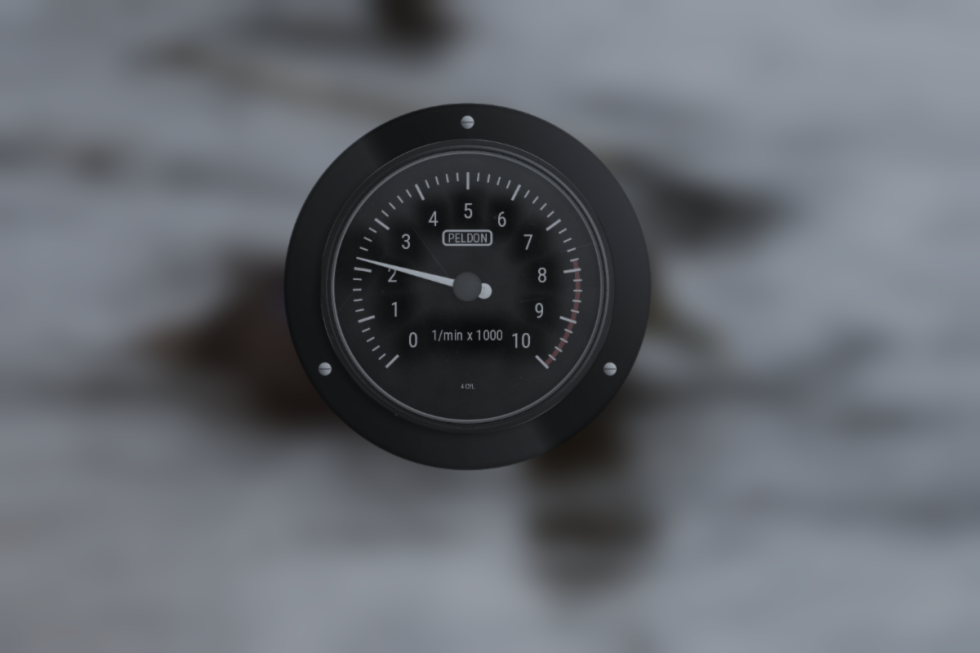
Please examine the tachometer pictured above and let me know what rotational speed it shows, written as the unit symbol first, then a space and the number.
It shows rpm 2200
